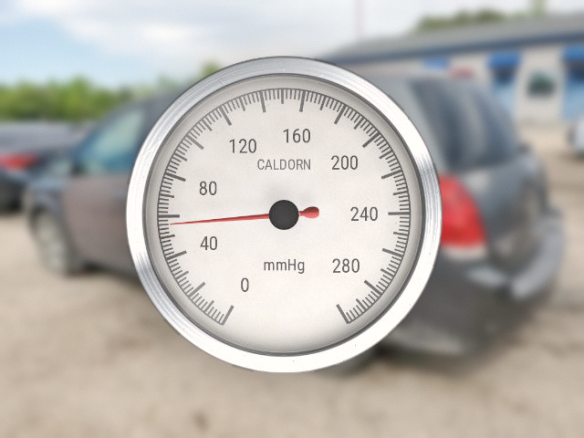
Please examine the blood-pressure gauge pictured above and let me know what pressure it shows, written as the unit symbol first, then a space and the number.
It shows mmHg 56
